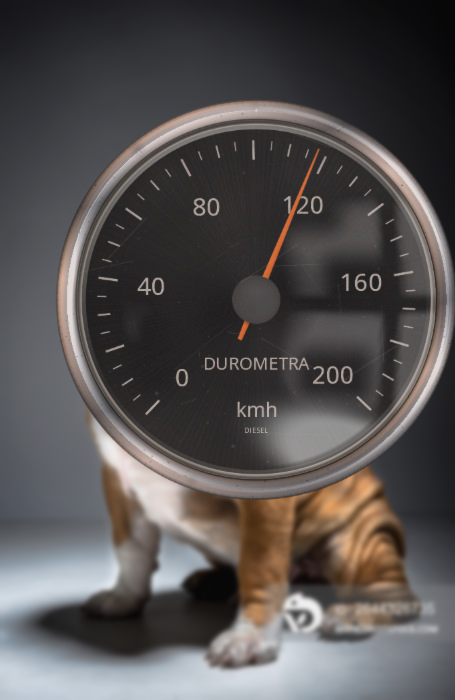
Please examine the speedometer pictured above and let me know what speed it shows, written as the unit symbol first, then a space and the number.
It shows km/h 117.5
